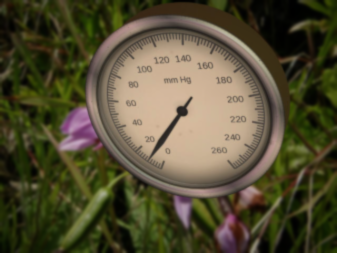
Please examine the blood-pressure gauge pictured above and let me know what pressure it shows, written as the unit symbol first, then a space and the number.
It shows mmHg 10
